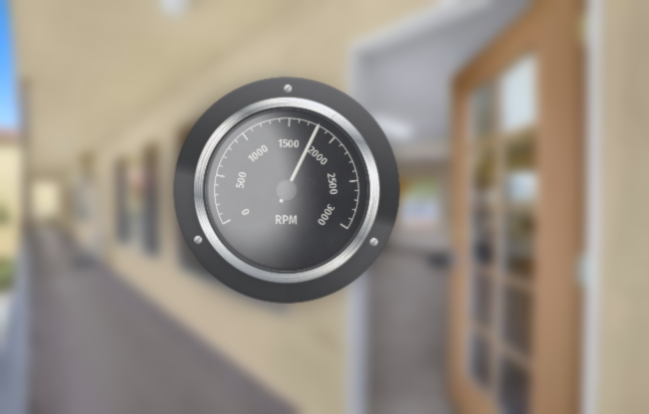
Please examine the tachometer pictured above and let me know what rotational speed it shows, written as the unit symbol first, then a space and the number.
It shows rpm 1800
